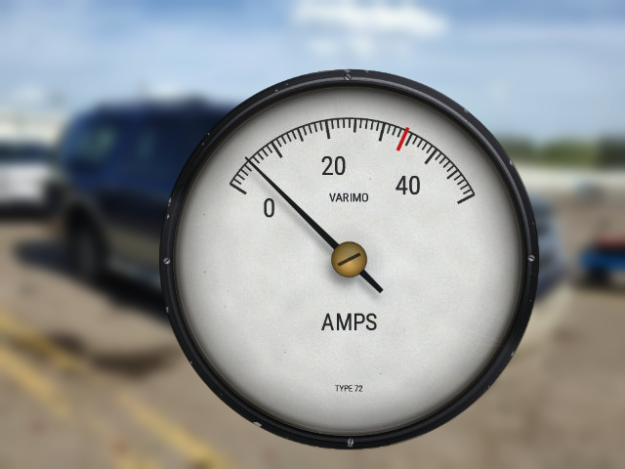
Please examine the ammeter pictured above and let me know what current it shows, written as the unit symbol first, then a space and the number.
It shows A 5
